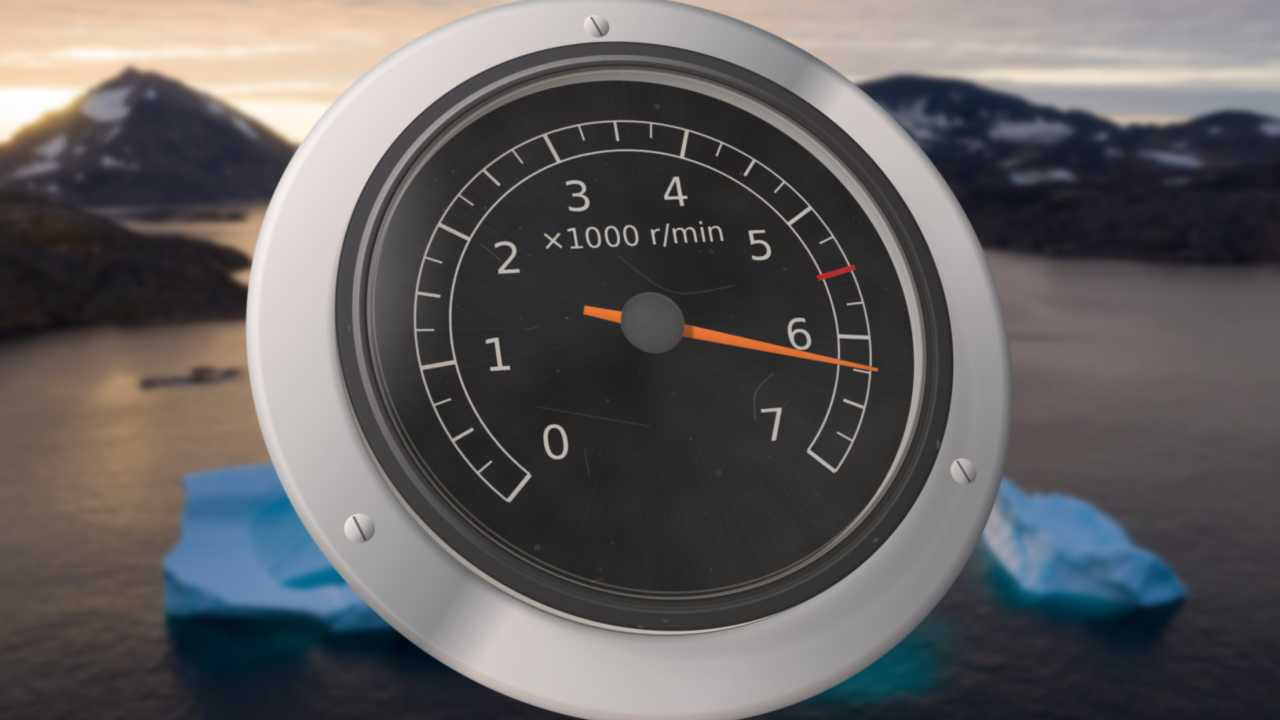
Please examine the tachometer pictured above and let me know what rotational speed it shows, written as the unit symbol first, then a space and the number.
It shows rpm 6250
